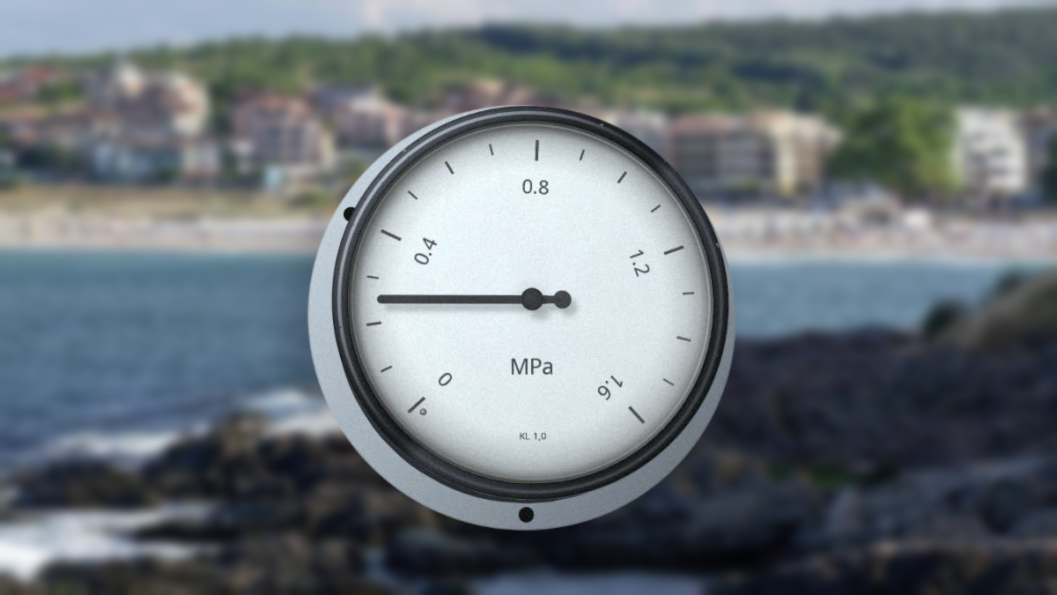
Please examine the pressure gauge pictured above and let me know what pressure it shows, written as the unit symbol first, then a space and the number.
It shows MPa 0.25
